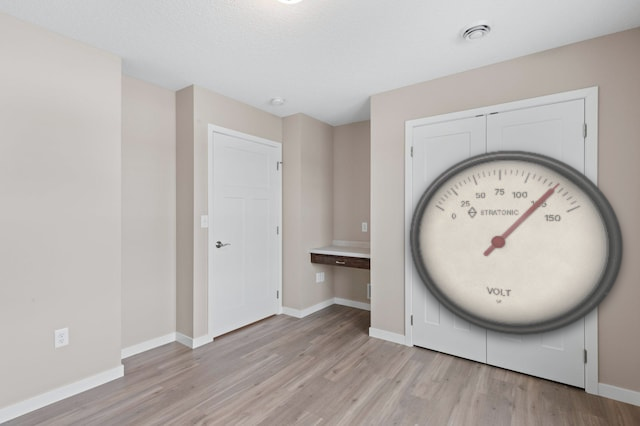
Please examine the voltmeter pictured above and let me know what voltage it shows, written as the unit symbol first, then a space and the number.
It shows V 125
